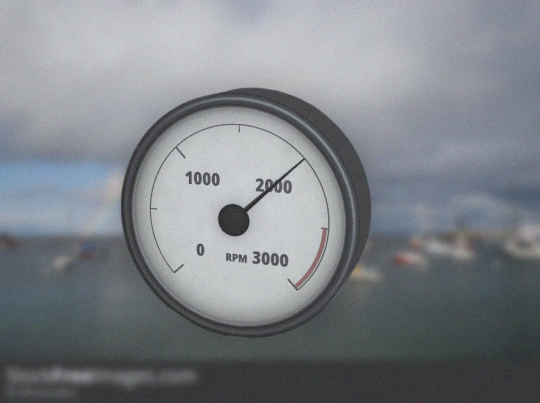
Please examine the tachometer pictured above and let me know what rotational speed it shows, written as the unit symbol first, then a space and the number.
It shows rpm 2000
